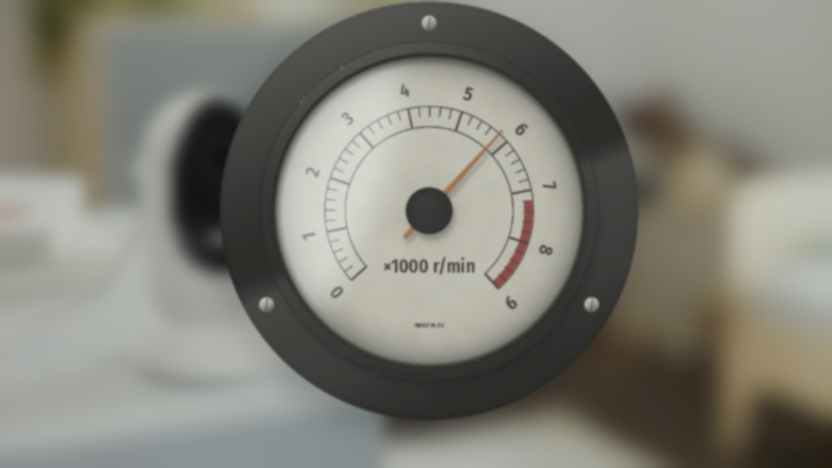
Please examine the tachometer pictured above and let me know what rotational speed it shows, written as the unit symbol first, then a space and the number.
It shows rpm 5800
